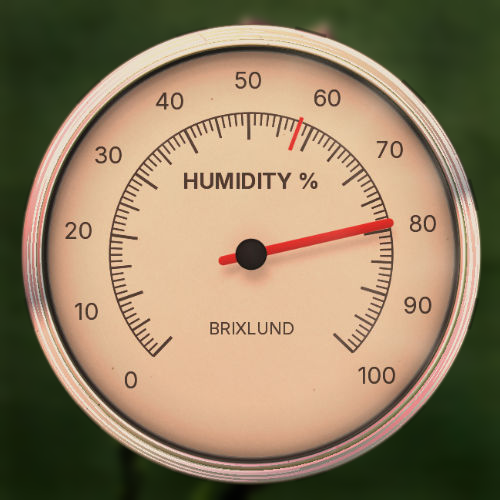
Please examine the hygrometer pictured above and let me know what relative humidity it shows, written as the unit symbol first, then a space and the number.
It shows % 79
